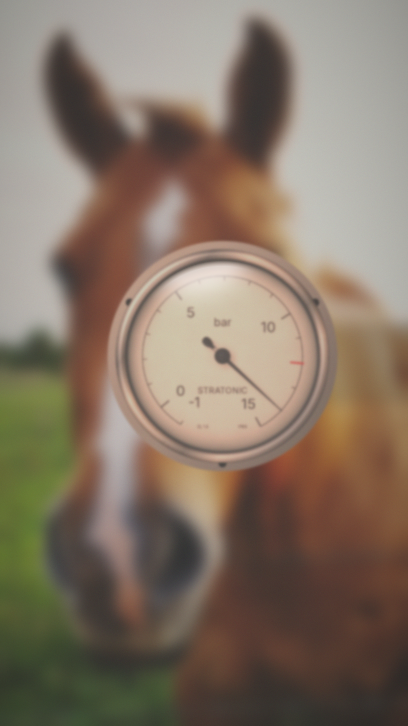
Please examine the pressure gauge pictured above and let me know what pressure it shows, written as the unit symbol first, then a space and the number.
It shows bar 14
